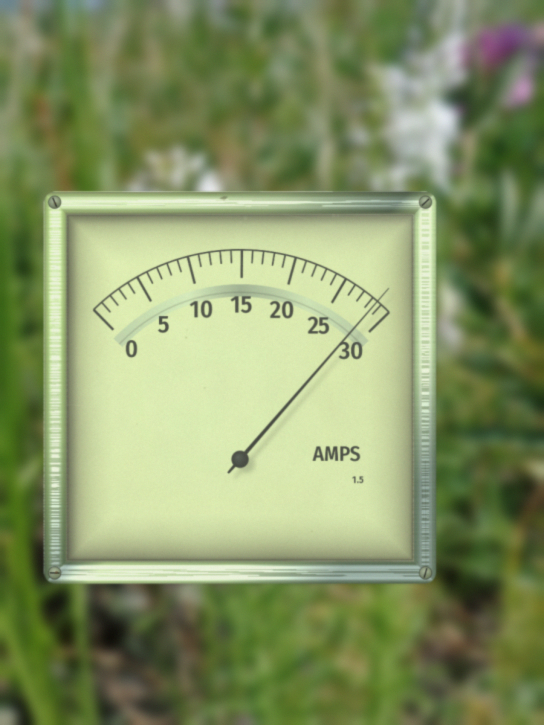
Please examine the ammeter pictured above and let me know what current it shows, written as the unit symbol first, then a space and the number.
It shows A 28.5
